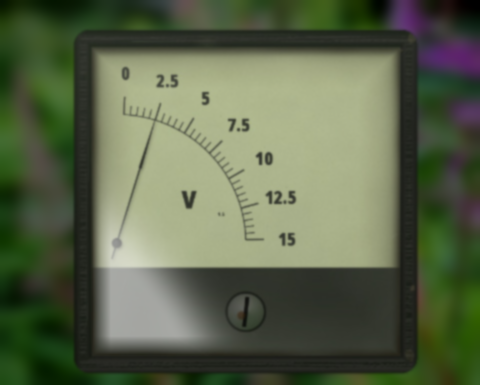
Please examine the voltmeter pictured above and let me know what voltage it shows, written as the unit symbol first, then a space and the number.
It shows V 2.5
